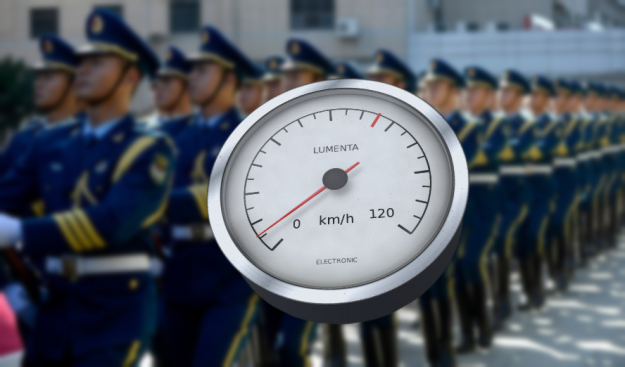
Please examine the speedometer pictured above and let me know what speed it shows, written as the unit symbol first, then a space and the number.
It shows km/h 5
